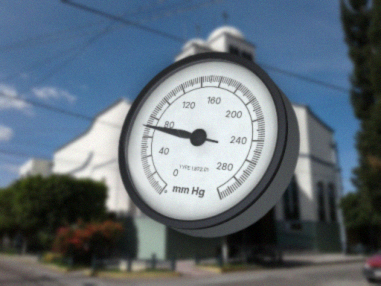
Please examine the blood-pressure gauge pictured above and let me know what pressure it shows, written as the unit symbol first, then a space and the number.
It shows mmHg 70
